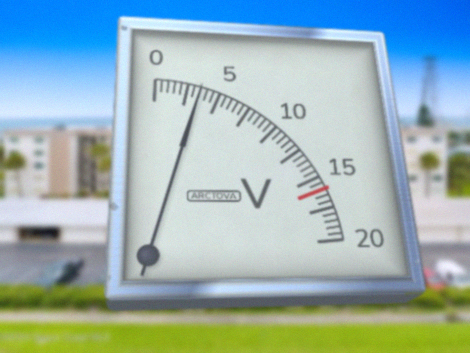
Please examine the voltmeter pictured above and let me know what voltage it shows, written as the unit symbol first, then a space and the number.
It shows V 3.5
